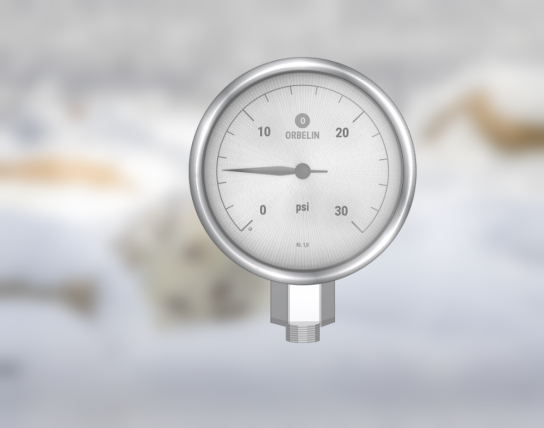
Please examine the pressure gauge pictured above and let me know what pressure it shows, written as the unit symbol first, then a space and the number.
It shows psi 5
